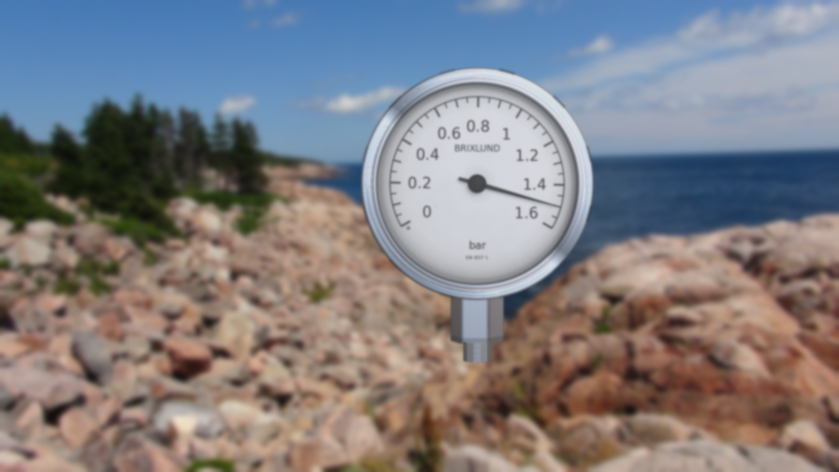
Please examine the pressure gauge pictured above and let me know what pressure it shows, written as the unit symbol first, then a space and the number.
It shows bar 1.5
